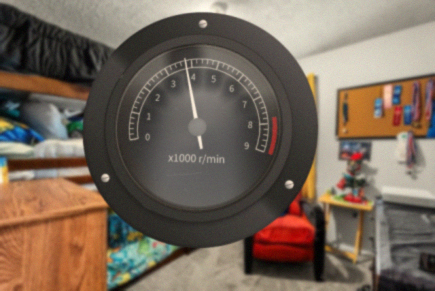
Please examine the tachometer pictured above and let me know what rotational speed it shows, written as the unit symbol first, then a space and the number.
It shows rpm 3800
